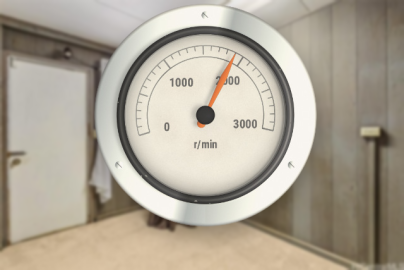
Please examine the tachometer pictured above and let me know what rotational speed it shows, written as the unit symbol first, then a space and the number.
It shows rpm 1900
